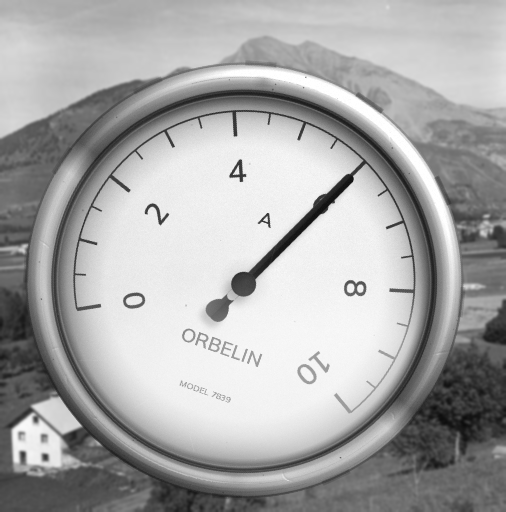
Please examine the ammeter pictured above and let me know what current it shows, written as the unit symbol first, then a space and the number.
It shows A 6
